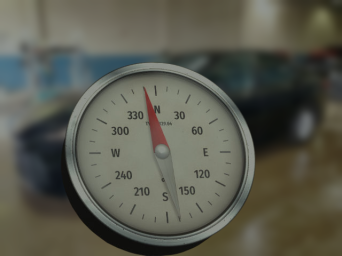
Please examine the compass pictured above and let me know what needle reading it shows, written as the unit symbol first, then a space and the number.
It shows ° 350
